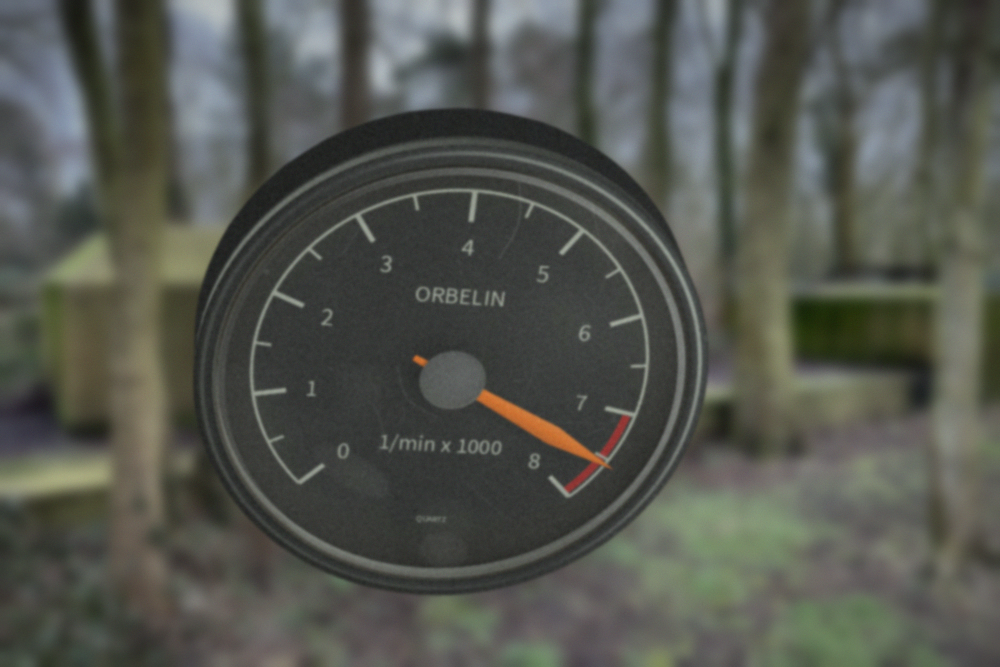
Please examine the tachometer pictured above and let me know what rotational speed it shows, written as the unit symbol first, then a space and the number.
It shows rpm 7500
